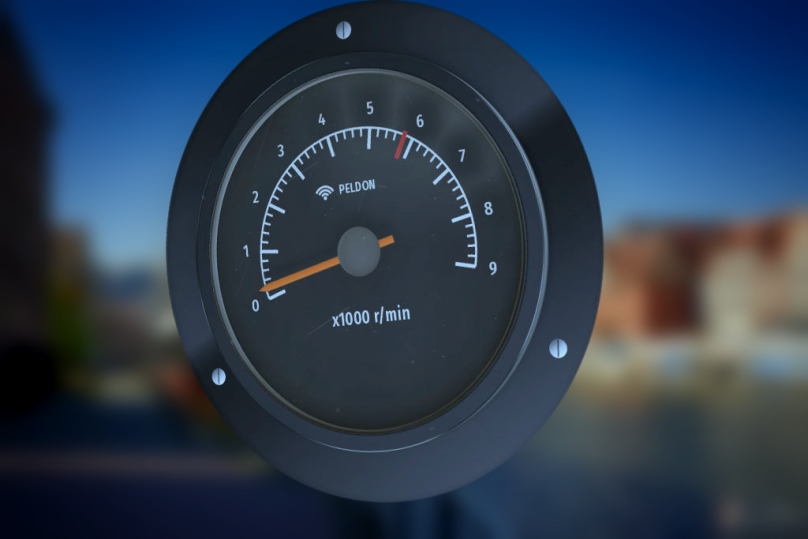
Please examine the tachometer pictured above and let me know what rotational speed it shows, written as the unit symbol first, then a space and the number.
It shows rpm 200
